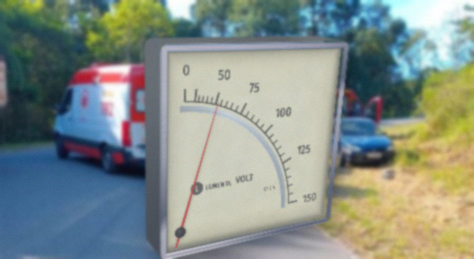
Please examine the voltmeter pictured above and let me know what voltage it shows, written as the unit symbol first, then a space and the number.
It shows V 50
